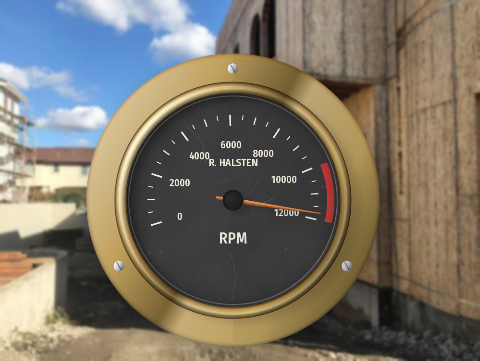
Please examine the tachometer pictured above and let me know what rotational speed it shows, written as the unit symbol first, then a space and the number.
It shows rpm 11750
